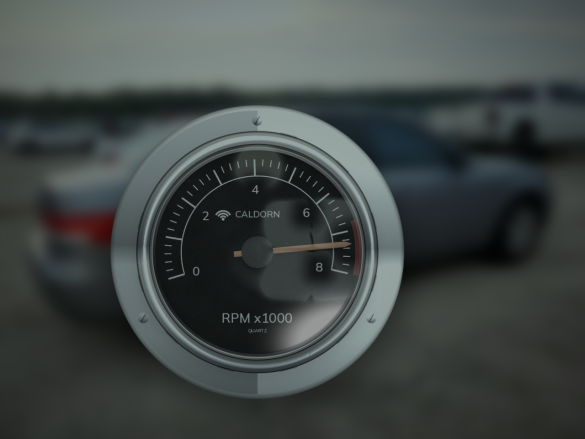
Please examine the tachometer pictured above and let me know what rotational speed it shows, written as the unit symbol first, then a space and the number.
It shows rpm 7300
